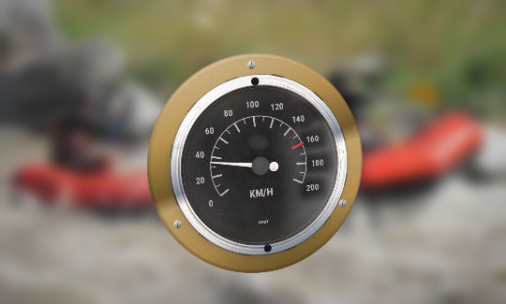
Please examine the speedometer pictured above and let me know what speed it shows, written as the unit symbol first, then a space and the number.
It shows km/h 35
